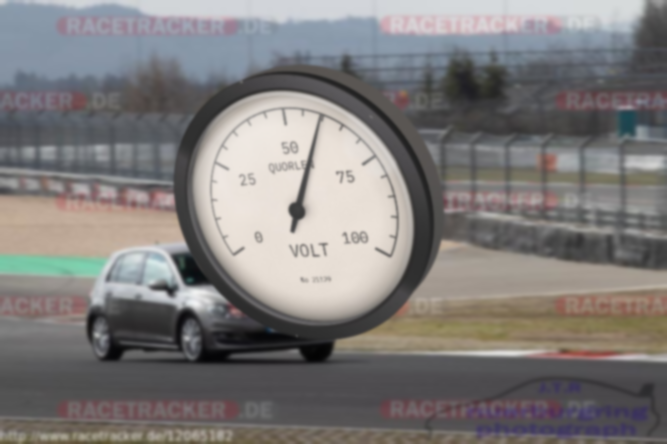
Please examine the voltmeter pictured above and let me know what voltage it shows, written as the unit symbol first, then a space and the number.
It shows V 60
